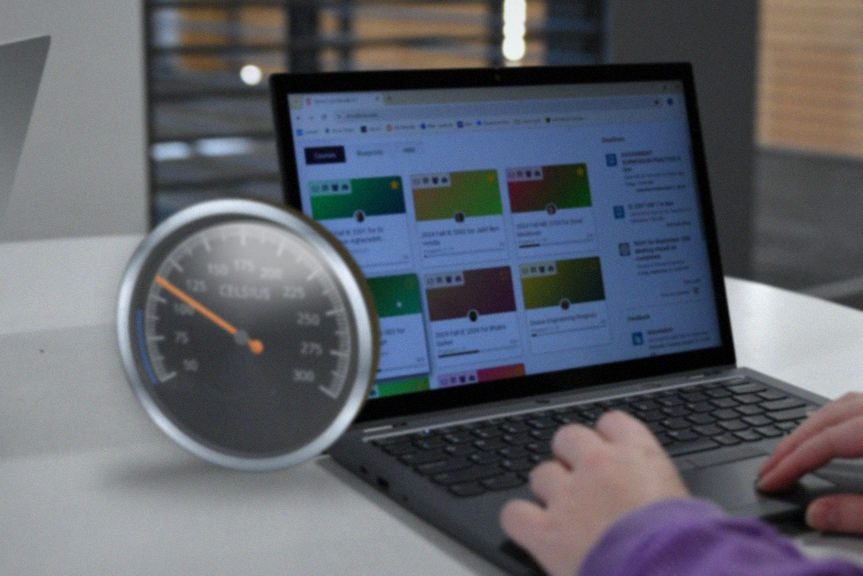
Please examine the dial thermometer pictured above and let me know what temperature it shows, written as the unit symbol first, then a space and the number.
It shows °C 112.5
